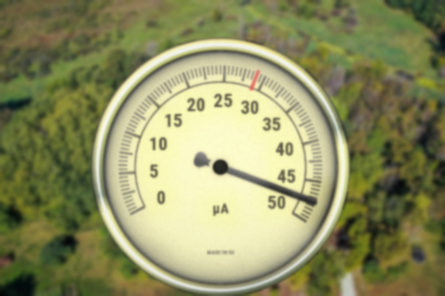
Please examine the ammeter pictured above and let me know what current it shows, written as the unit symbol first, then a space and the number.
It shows µA 47.5
